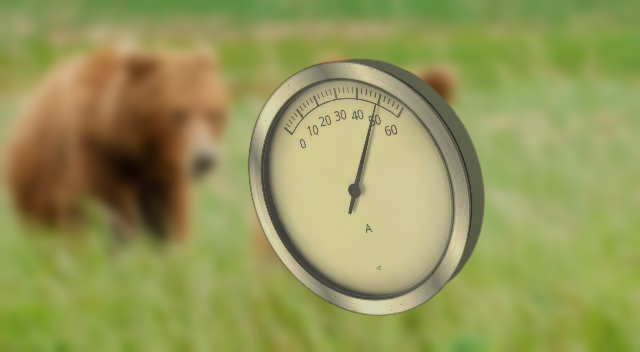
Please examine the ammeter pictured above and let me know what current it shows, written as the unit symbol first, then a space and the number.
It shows A 50
